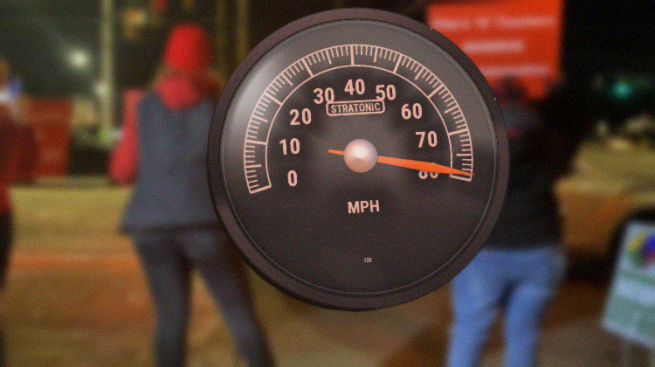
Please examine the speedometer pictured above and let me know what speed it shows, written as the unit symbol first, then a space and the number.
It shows mph 79
